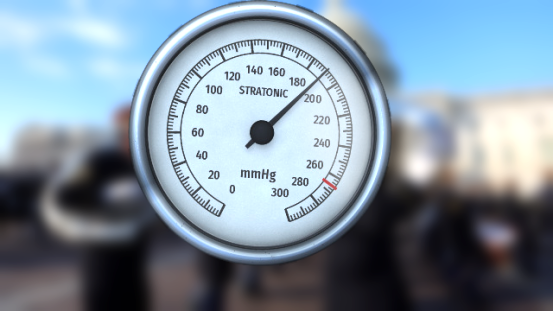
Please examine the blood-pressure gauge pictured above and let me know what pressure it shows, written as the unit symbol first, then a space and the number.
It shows mmHg 190
